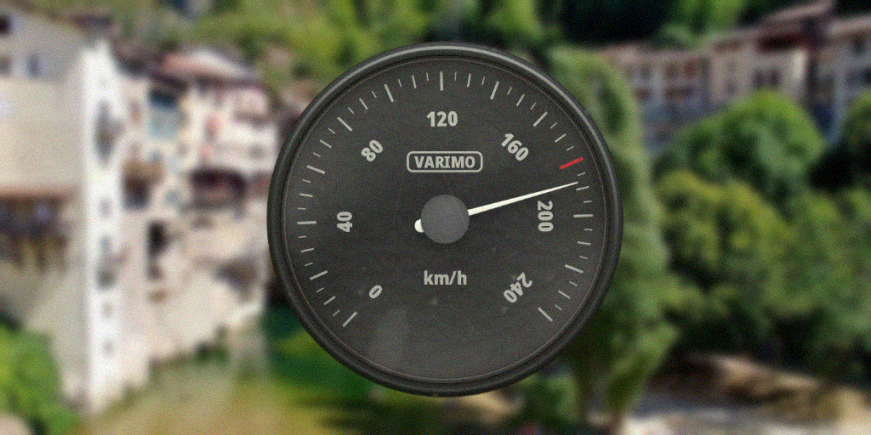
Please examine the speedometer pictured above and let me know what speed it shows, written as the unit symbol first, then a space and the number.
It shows km/h 187.5
